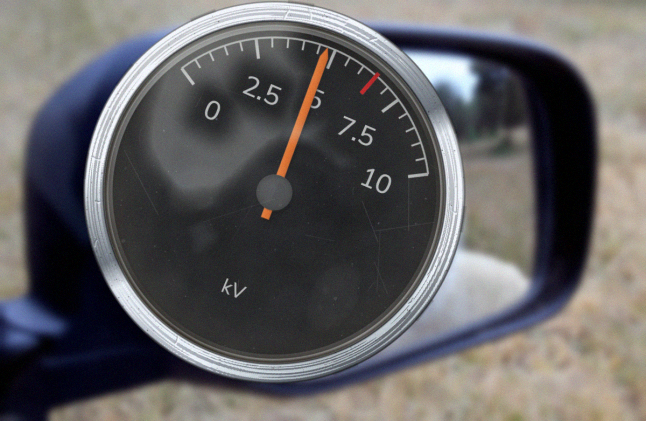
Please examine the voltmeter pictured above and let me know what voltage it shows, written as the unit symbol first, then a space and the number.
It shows kV 4.75
